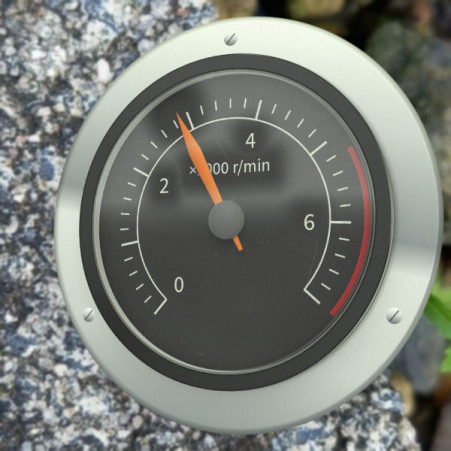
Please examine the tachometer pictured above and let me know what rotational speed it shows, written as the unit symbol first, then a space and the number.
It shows rpm 2900
